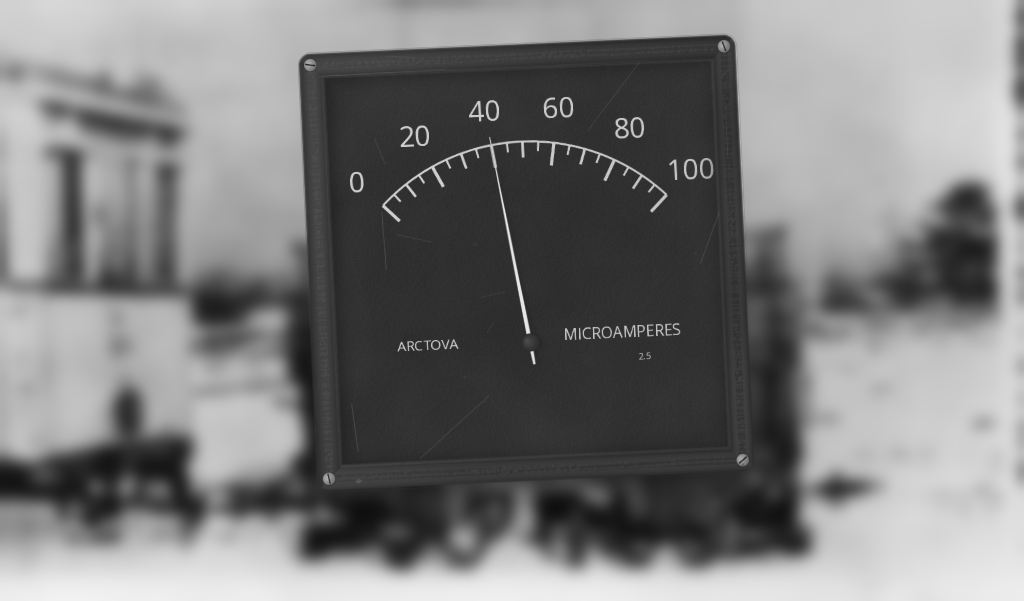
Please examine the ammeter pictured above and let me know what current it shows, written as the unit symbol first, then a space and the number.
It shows µA 40
